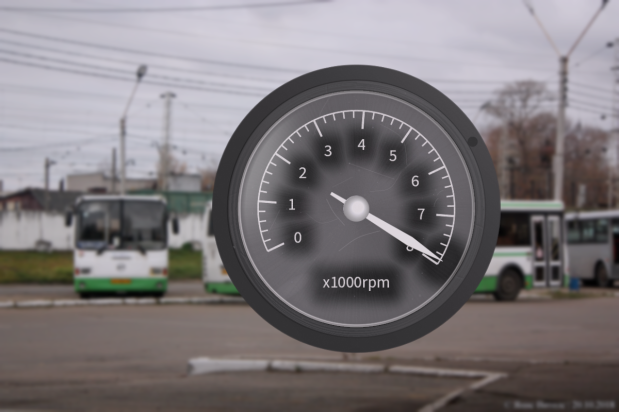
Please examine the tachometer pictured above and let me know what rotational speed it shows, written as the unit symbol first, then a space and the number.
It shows rpm 7900
